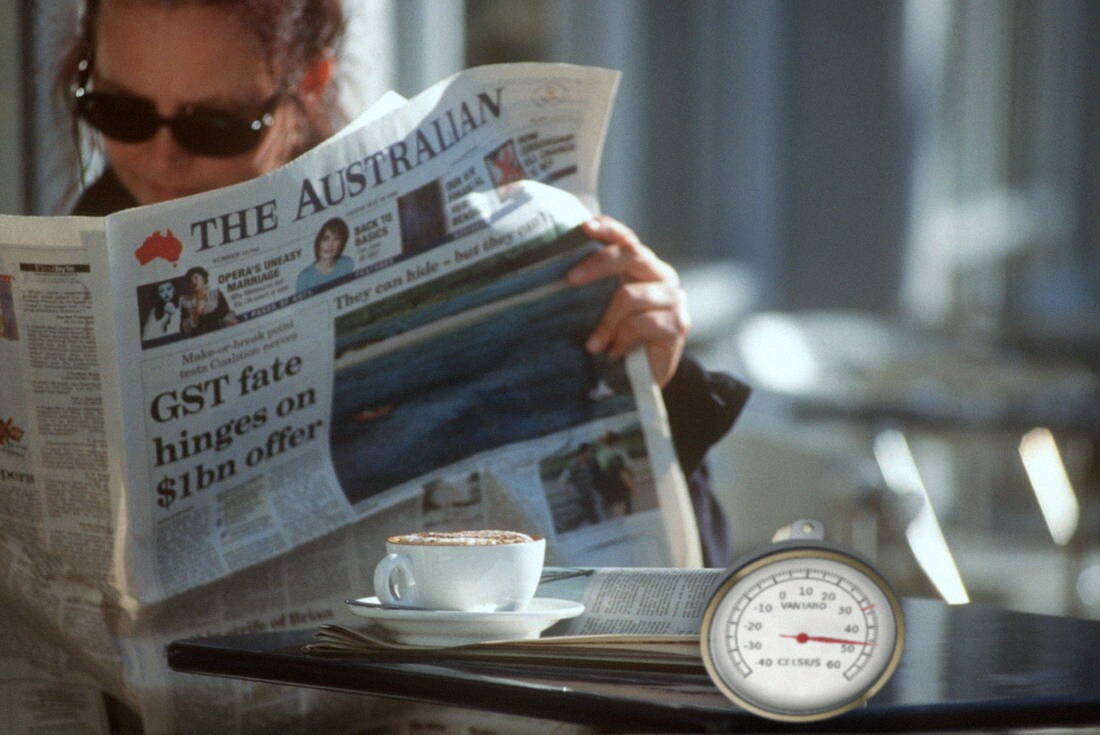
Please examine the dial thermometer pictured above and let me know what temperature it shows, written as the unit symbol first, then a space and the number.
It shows °C 45
